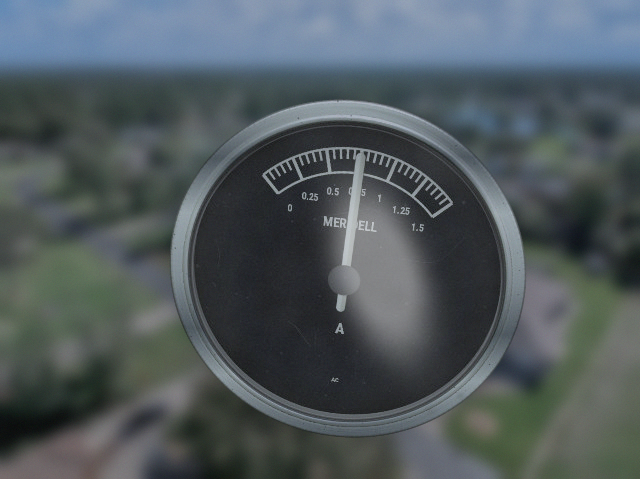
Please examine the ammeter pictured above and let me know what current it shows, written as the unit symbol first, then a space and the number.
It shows A 0.75
